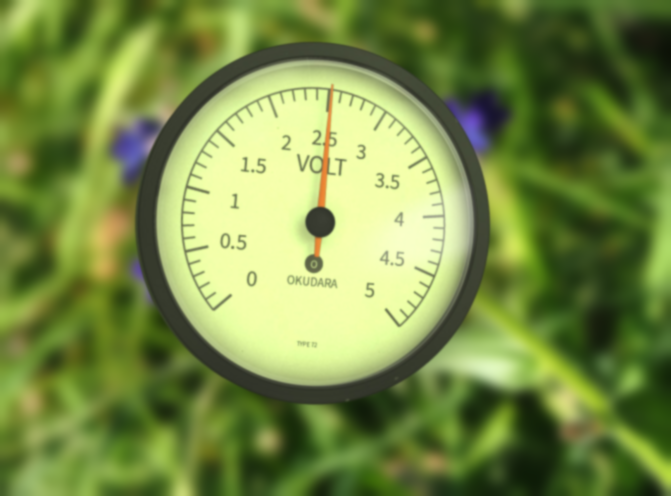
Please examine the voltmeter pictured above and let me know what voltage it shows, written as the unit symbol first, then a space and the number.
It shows V 2.5
